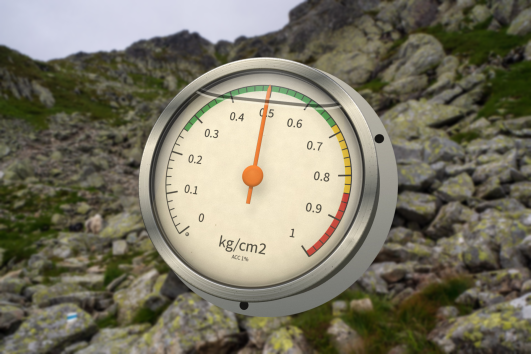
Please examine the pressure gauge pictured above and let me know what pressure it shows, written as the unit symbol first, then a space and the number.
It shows kg/cm² 0.5
